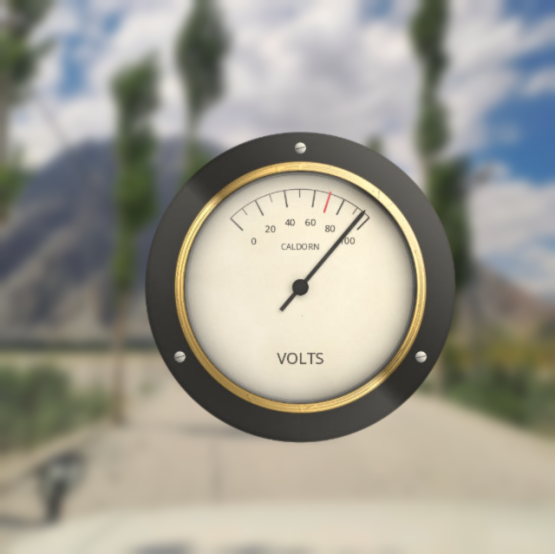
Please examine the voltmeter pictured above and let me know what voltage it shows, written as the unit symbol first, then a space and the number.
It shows V 95
